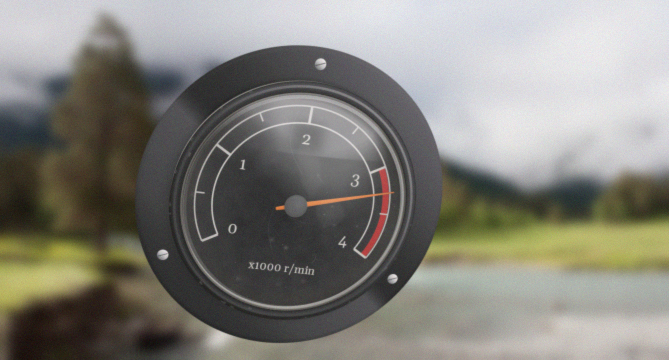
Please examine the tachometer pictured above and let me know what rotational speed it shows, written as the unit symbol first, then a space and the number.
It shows rpm 3250
